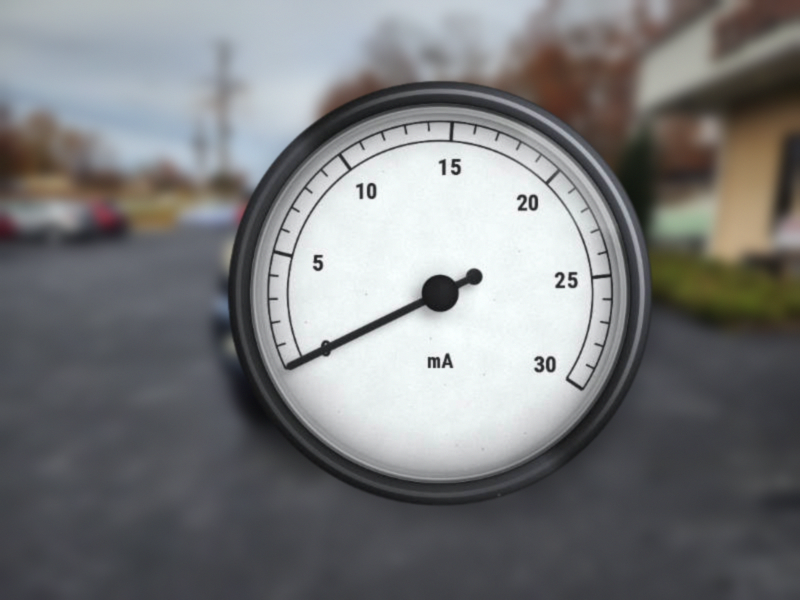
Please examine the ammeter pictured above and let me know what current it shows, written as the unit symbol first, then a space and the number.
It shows mA 0
